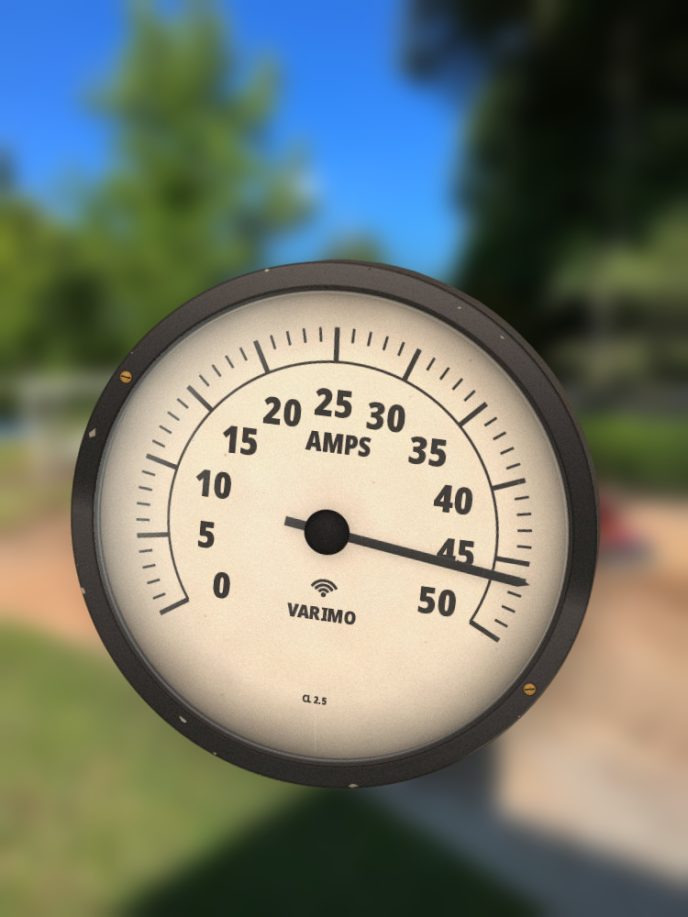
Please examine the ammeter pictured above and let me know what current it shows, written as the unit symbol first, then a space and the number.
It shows A 46
